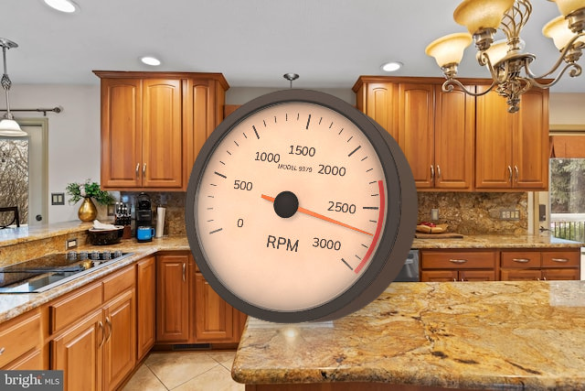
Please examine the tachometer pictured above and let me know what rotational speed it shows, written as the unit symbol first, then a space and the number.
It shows rpm 2700
